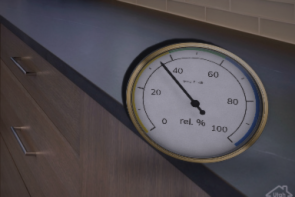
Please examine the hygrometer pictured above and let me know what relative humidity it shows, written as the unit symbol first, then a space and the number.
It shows % 35
